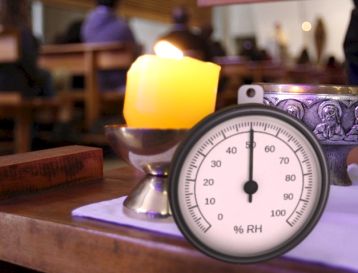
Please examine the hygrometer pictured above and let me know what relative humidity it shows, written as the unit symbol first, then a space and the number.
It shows % 50
